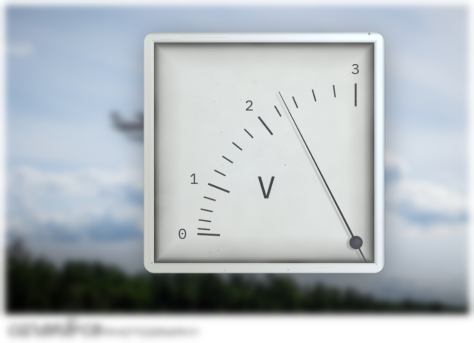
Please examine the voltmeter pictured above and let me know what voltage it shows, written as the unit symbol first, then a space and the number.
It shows V 2.3
